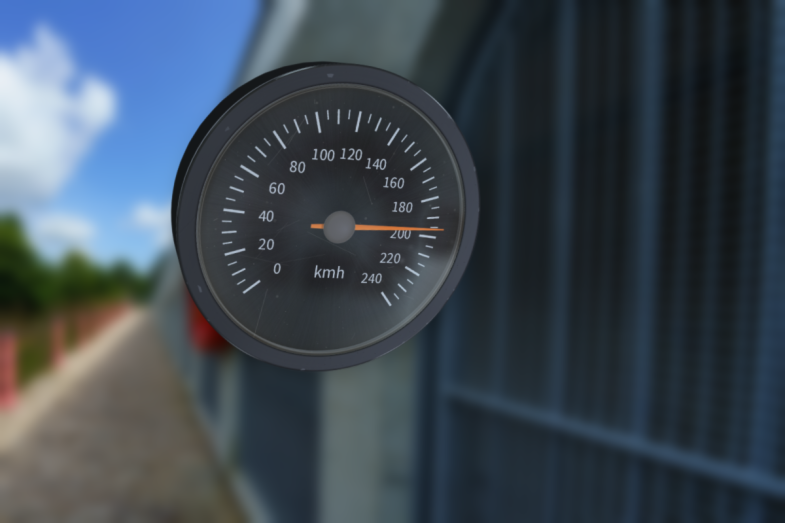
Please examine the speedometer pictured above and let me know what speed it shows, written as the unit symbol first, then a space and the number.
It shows km/h 195
